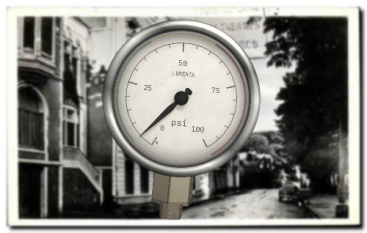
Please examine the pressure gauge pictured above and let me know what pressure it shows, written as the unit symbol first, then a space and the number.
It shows psi 5
